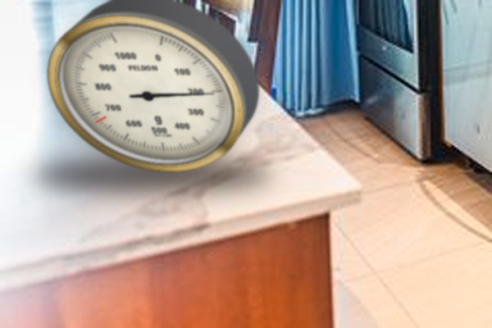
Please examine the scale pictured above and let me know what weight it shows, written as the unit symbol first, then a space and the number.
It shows g 200
